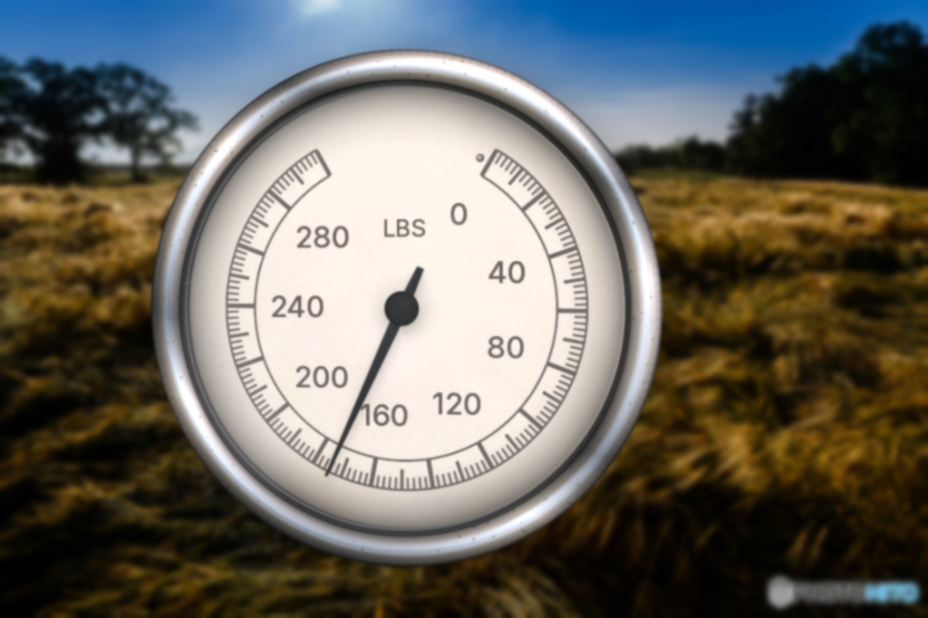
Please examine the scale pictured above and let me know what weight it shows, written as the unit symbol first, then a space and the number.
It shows lb 174
